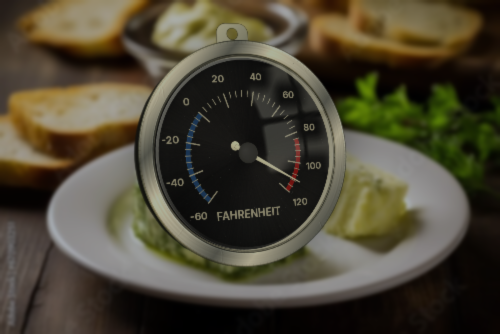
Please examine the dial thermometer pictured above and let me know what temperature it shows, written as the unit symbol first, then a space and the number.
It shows °F 112
